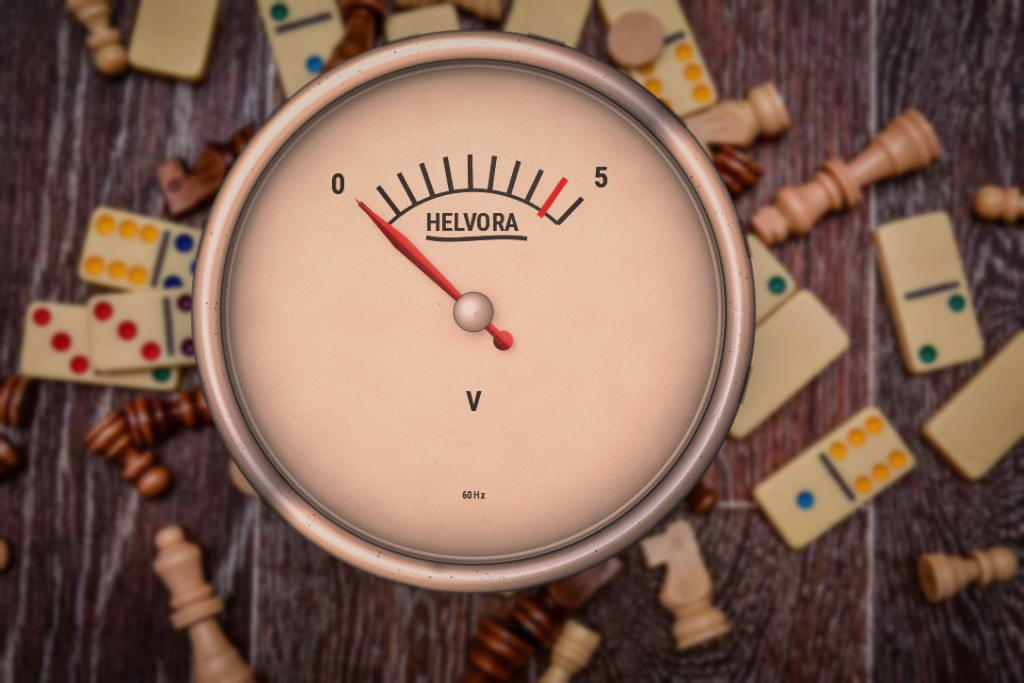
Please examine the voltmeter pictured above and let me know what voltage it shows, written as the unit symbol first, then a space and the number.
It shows V 0
